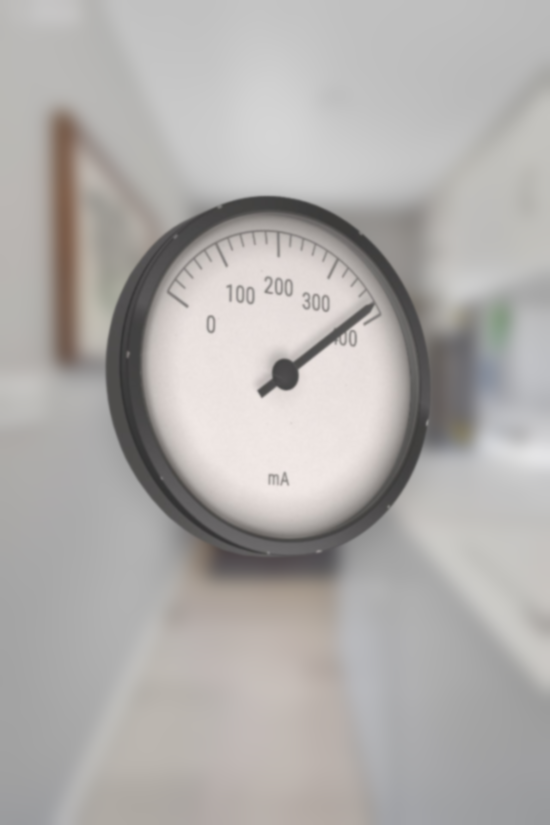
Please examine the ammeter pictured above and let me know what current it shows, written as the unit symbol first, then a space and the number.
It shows mA 380
